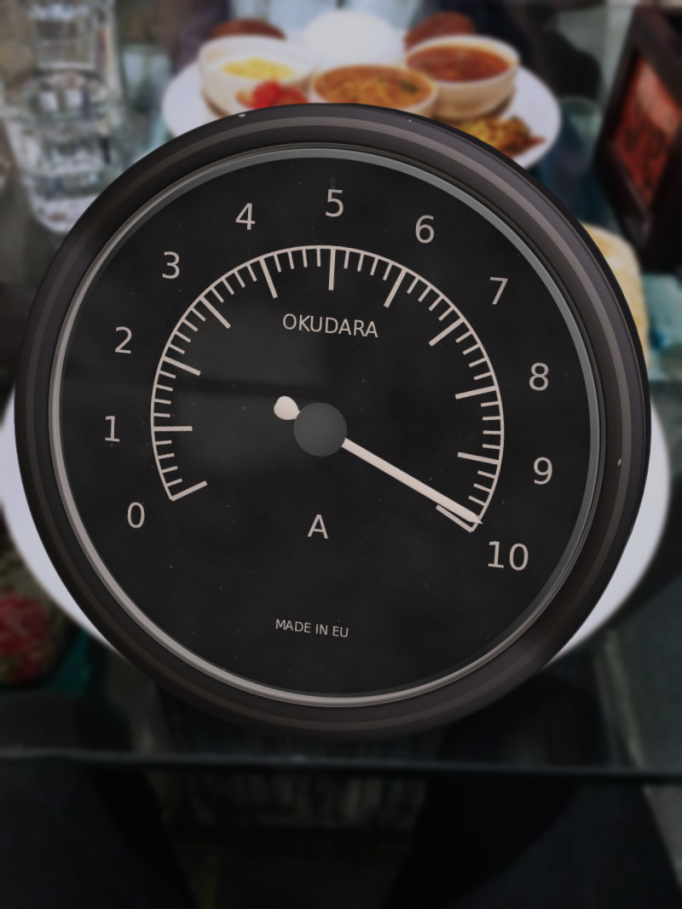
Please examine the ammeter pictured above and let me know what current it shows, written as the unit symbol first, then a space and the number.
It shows A 9.8
